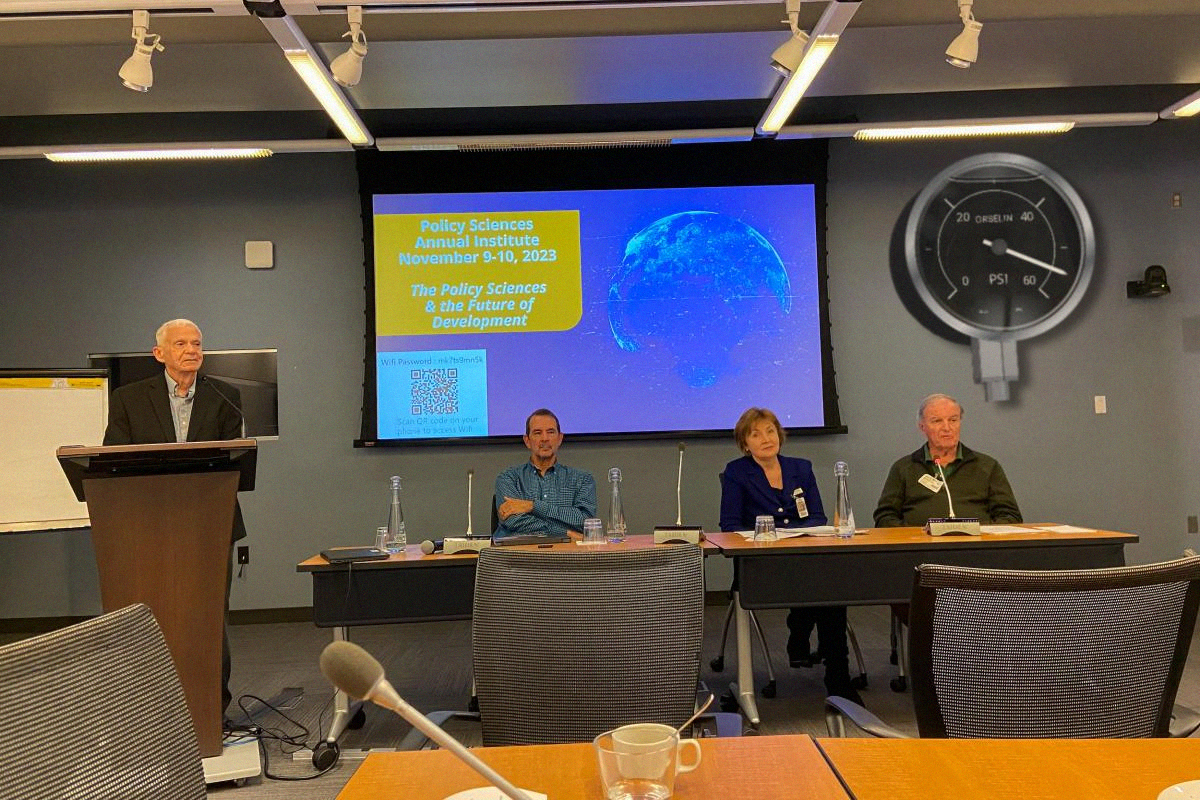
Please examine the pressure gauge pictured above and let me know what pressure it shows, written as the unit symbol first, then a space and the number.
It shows psi 55
